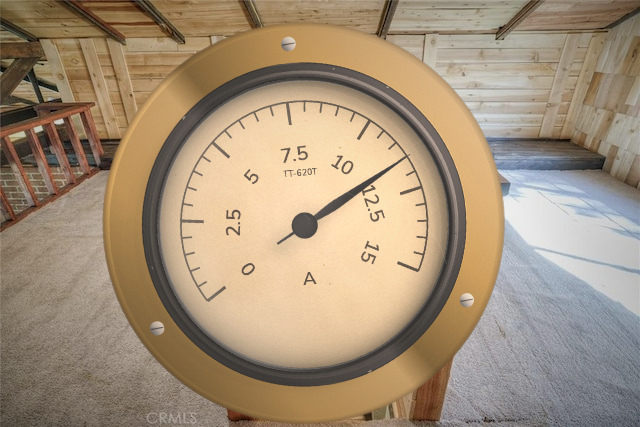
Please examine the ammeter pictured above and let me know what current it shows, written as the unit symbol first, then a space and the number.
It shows A 11.5
